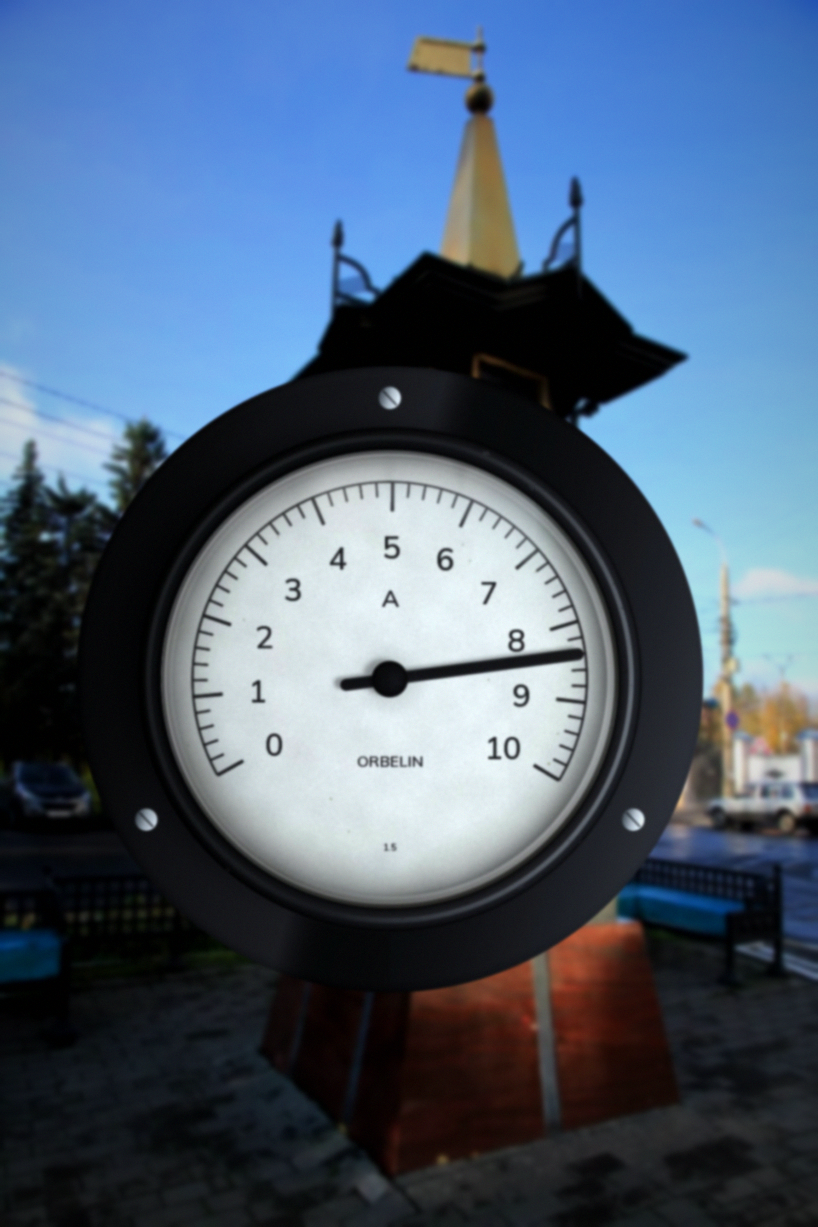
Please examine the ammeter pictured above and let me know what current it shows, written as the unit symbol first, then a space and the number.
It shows A 8.4
